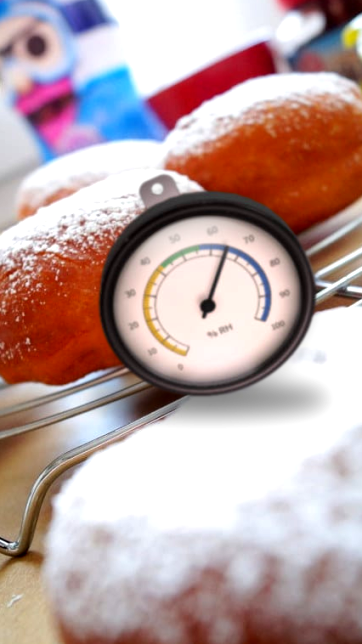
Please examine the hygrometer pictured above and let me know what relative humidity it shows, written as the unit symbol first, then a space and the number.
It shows % 65
